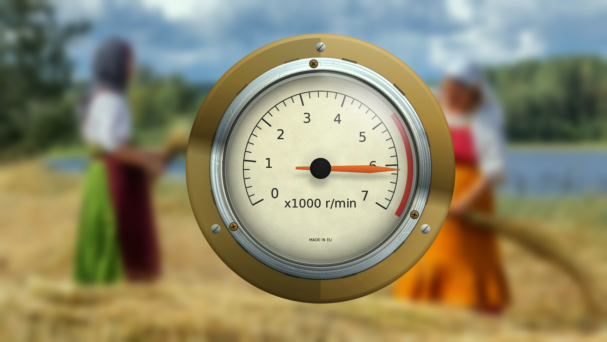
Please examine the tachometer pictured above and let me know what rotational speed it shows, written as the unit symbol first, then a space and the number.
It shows rpm 6100
